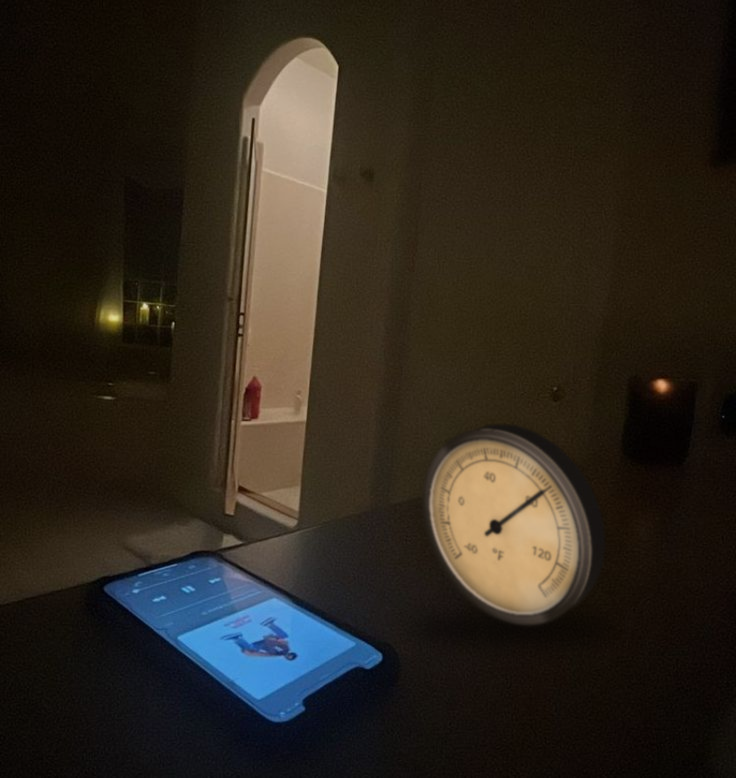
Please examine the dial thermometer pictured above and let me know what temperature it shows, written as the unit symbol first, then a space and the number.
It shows °F 80
